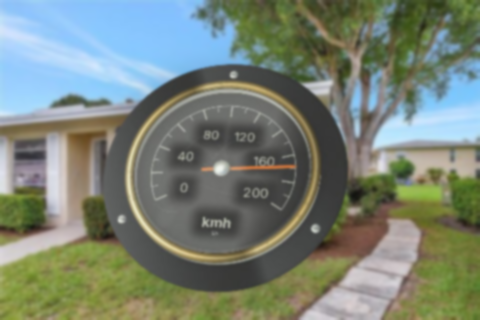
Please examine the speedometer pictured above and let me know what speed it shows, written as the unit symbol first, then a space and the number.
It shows km/h 170
